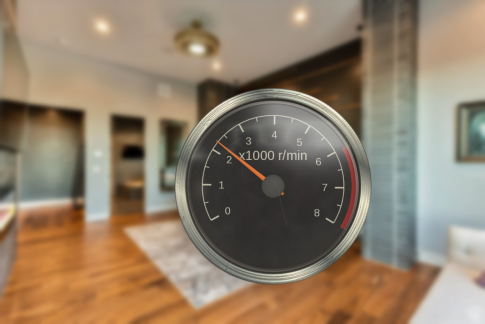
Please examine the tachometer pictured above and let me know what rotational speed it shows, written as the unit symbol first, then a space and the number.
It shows rpm 2250
